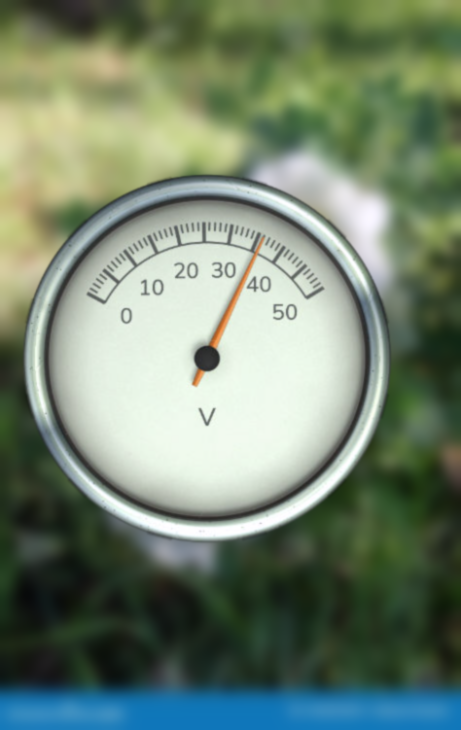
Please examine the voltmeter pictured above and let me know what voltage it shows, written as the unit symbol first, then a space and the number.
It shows V 36
